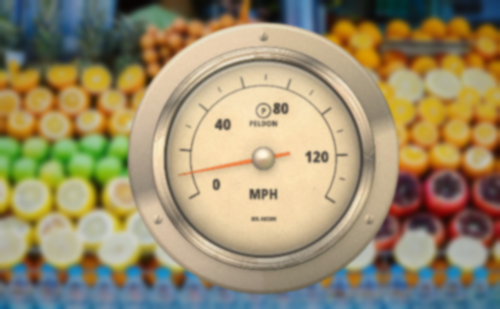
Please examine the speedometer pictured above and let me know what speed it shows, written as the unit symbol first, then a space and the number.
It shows mph 10
